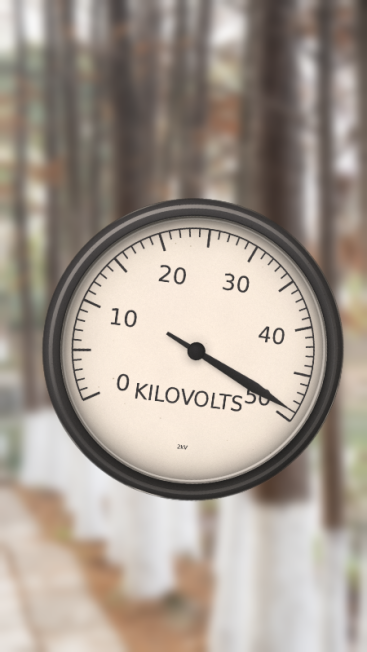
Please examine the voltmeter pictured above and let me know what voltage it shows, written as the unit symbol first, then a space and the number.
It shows kV 49
